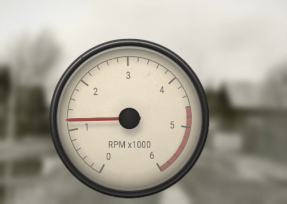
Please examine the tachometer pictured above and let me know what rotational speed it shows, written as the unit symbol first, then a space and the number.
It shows rpm 1200
